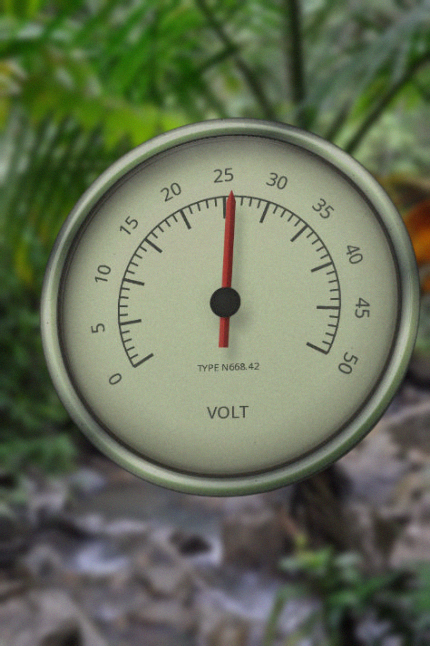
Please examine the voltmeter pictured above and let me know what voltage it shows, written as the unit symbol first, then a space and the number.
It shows V 26
